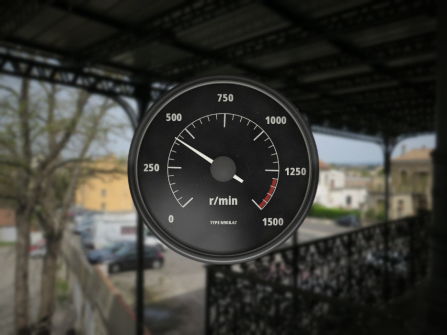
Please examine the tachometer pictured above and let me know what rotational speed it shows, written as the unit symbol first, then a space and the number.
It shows rpm 425
